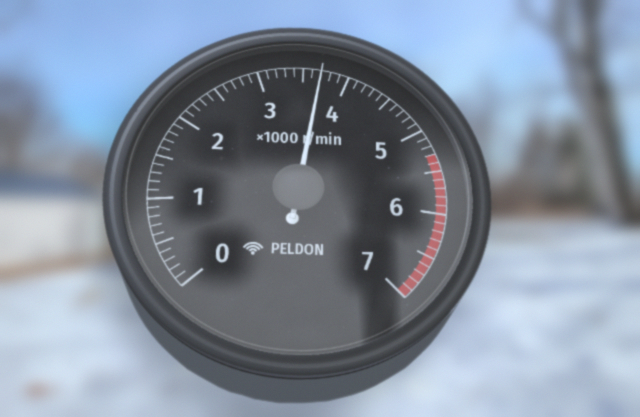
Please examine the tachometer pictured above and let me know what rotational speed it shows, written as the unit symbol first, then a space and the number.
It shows rpm 3700
